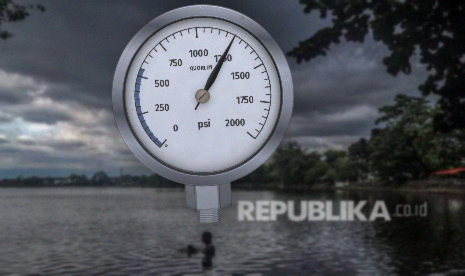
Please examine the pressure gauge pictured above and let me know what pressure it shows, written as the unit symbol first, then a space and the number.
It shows psi 1250
